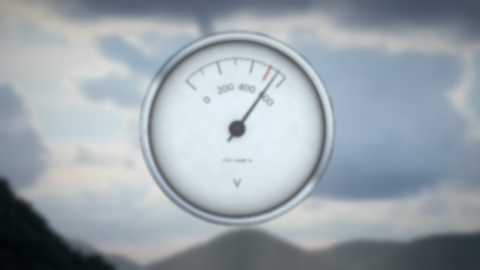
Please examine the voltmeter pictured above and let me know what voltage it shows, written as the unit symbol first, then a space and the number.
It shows V 550
